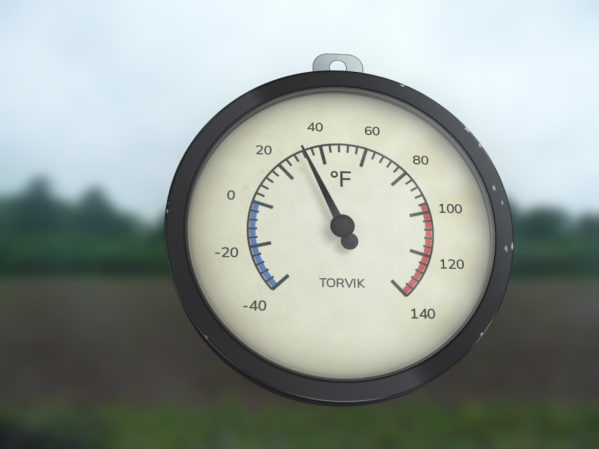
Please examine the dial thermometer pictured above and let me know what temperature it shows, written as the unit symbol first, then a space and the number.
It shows °F 32
